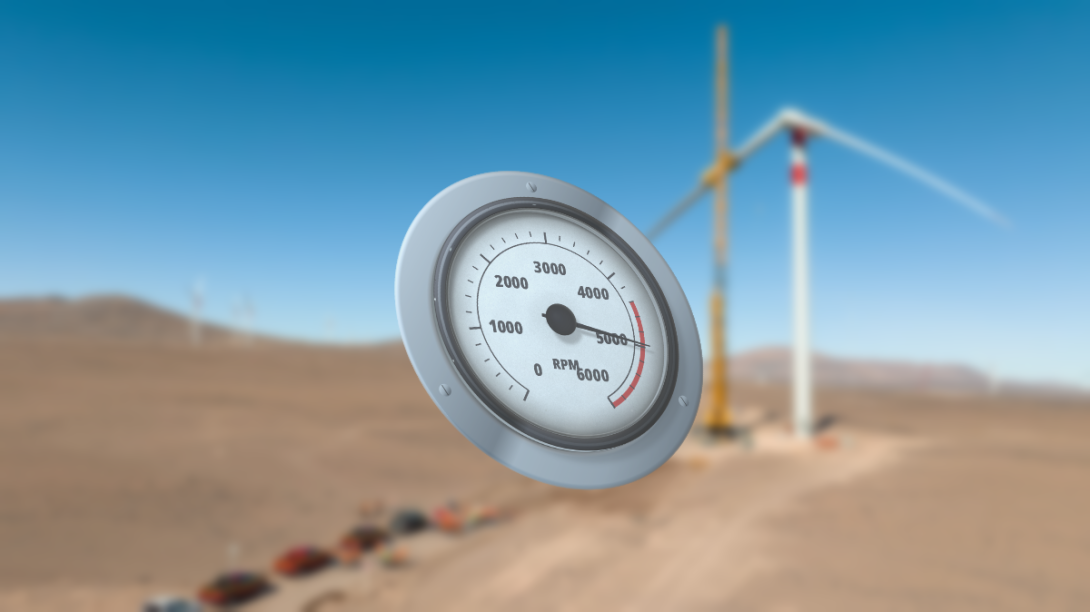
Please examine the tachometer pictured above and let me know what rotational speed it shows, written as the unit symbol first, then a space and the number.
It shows rpm 5000
